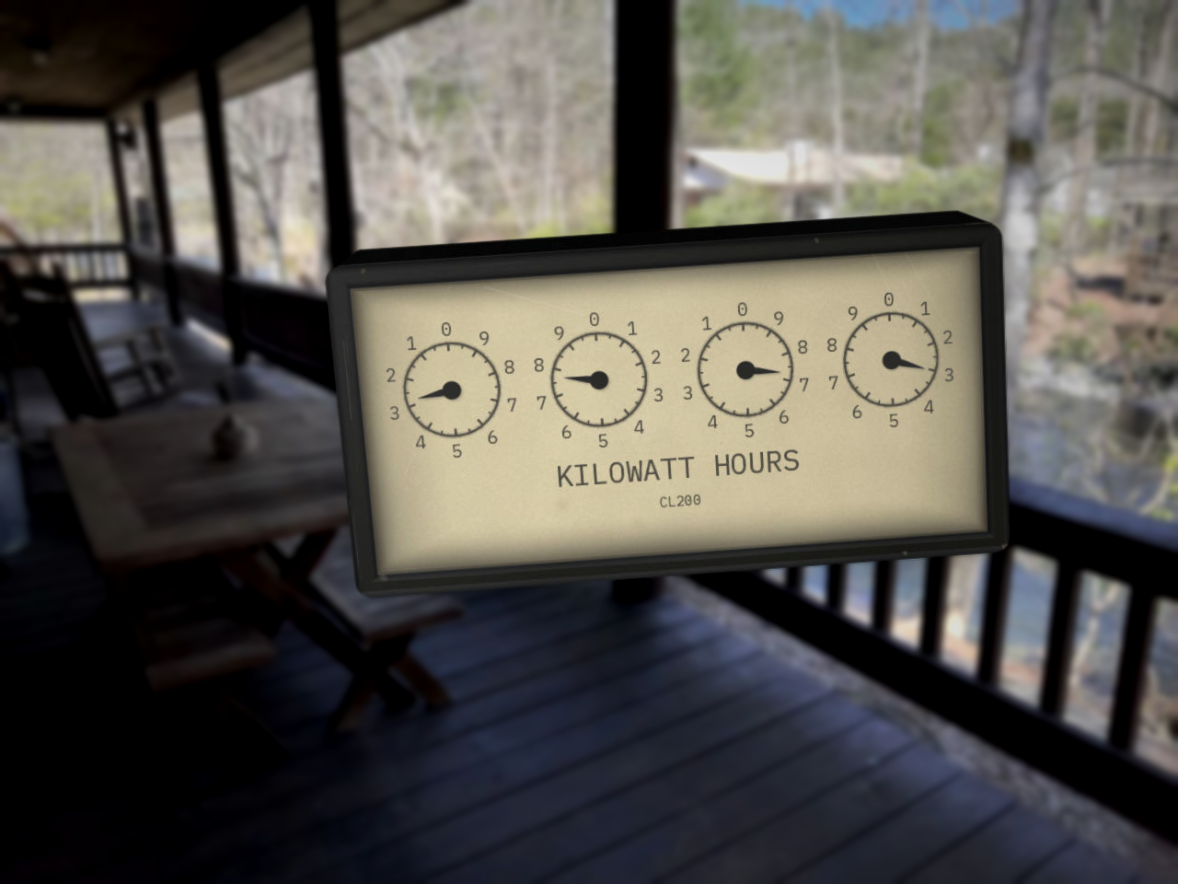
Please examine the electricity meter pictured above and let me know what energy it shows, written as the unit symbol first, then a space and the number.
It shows kWh 2773
